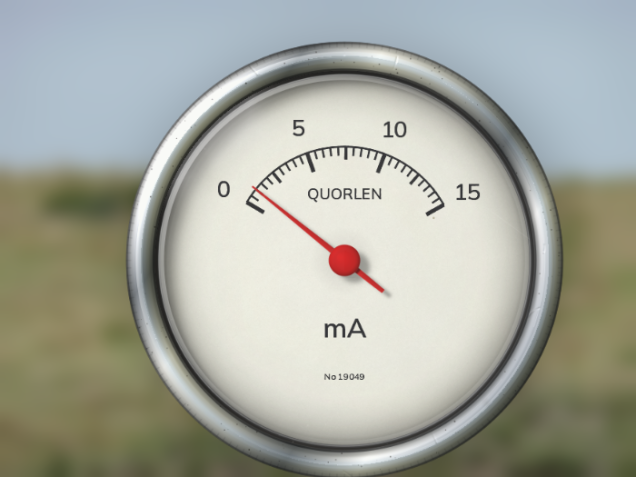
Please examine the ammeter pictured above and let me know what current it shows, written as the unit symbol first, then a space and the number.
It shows mA 1
